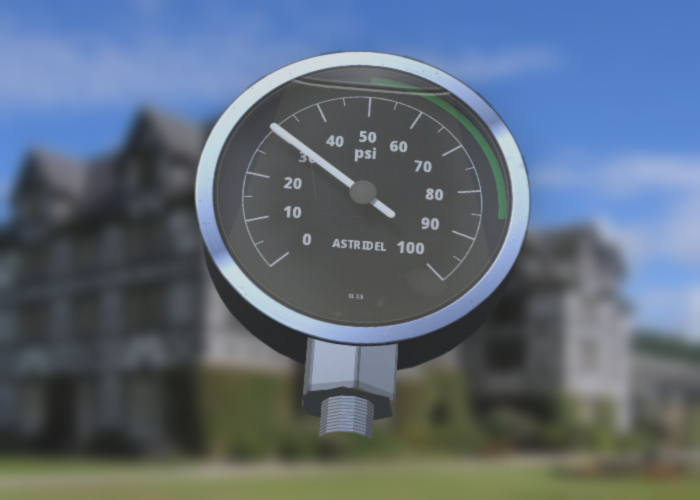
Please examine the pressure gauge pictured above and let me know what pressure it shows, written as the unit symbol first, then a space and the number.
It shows psi 30
